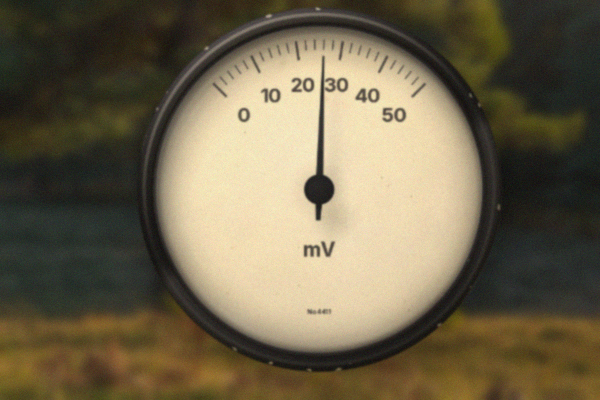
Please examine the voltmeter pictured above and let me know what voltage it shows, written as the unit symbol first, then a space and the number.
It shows mV 26
